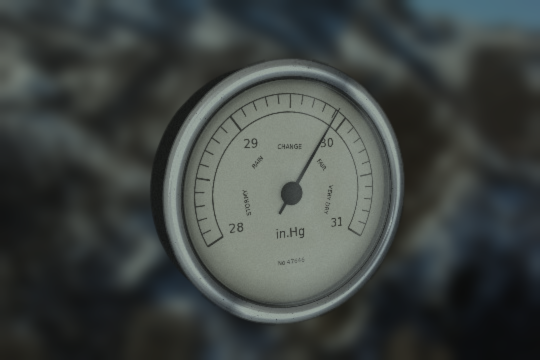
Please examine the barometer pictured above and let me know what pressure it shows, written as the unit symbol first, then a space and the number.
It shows inHg 29.9
